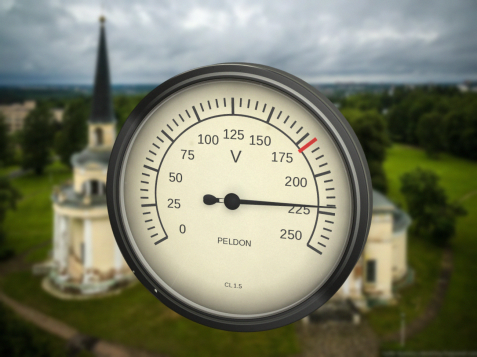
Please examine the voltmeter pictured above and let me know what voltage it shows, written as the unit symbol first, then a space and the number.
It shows V 220
